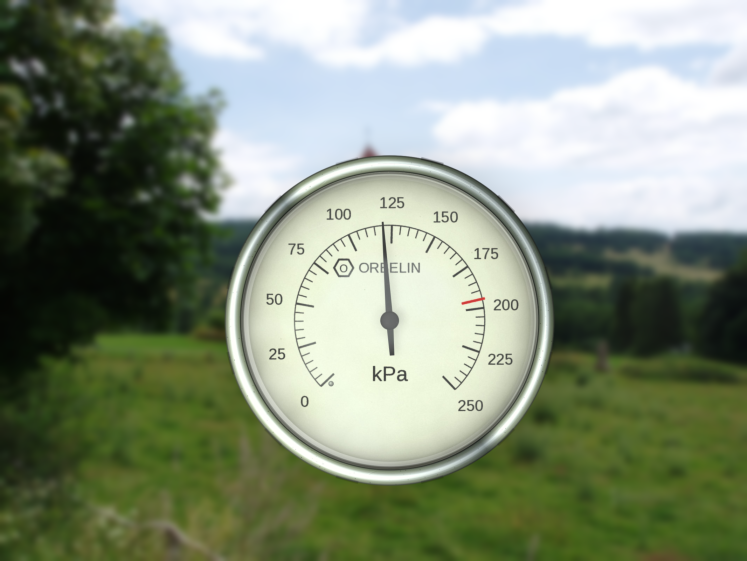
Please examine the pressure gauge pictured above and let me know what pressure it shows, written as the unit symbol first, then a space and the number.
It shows kPa 120
